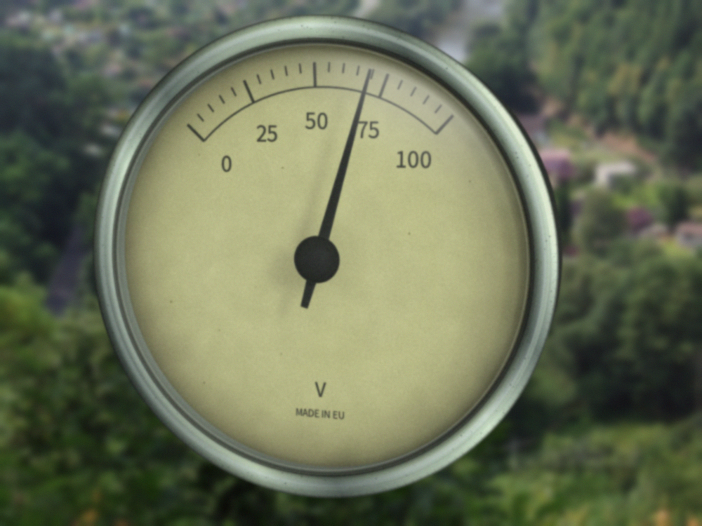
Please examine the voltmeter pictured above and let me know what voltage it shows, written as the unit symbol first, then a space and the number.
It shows V 70
